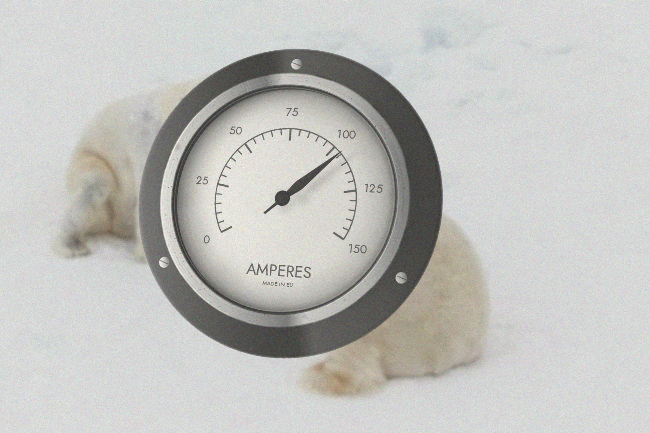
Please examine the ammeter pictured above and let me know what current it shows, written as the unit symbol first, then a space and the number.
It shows A 105
